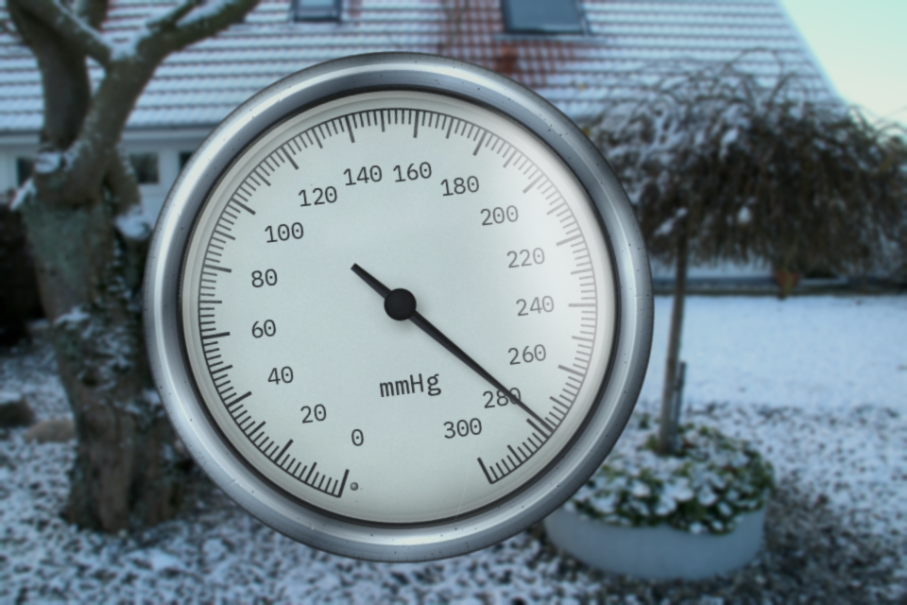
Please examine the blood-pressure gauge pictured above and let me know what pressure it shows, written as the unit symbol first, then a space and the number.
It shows mmHg 278
